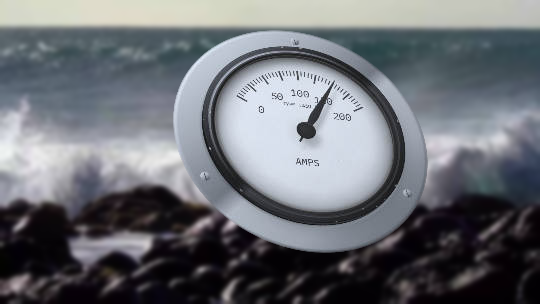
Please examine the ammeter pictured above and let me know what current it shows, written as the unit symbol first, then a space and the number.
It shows A 150
